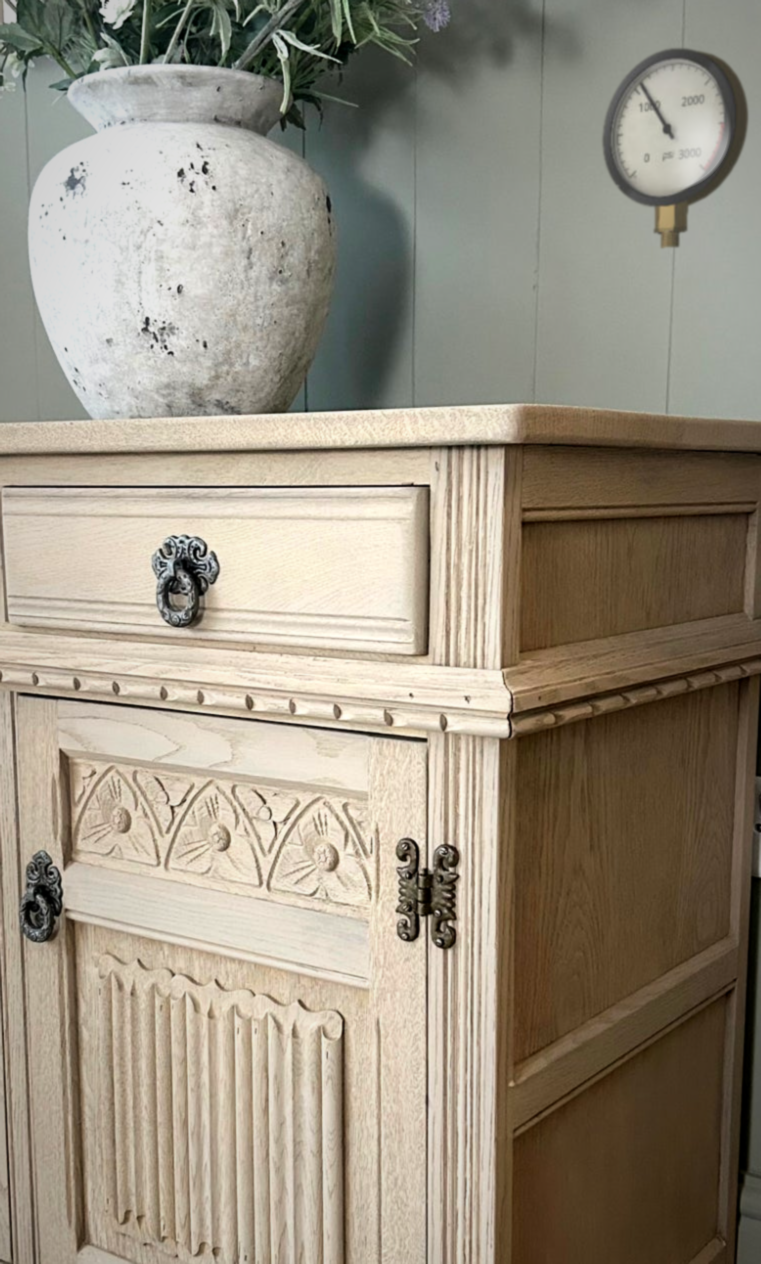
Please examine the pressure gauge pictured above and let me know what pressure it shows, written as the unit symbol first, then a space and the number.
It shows psi 1100
